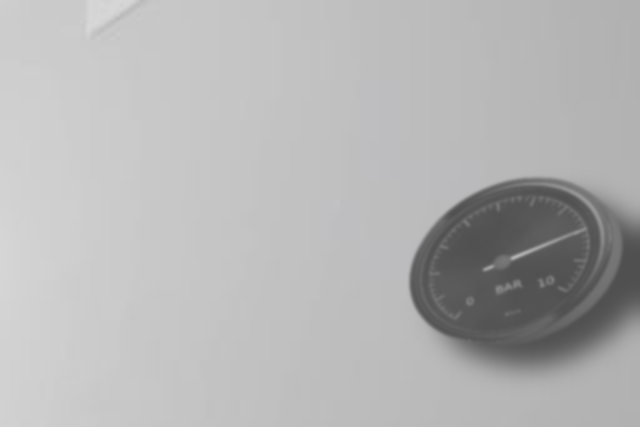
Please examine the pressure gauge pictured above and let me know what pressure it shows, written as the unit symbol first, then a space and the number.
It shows bar 8
